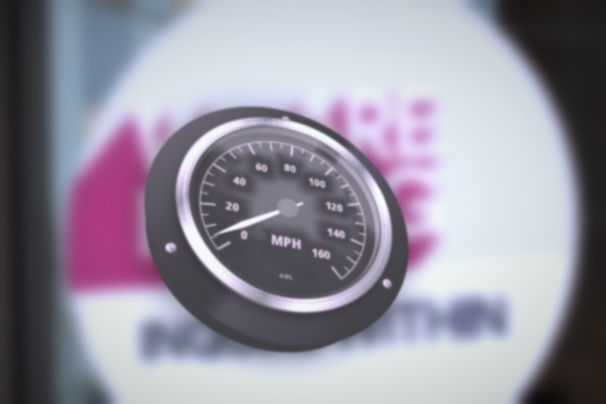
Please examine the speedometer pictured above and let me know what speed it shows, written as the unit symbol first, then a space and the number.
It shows mph 5
